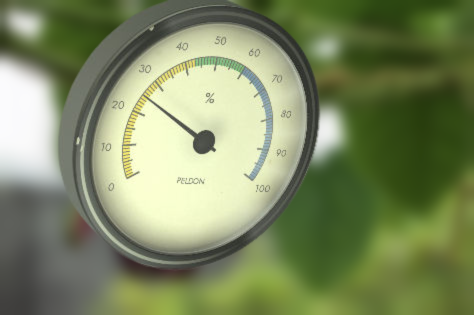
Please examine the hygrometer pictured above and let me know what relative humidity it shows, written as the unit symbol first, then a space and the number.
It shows % 25
